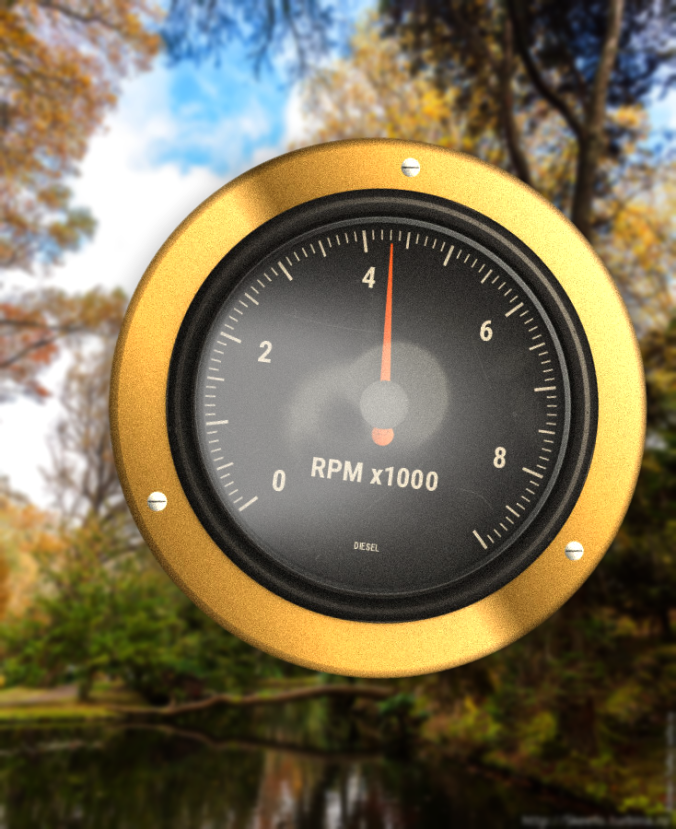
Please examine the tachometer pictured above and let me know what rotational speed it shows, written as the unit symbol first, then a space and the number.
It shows rpm 4300
